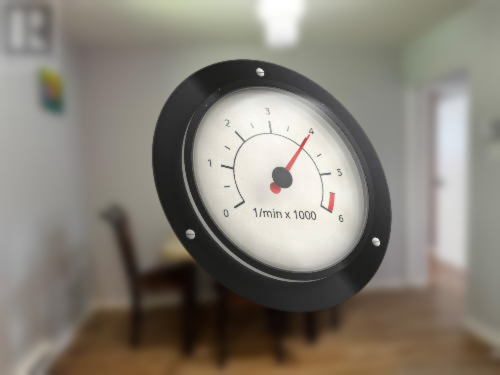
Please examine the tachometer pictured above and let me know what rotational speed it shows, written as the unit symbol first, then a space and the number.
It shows rpm 4000
